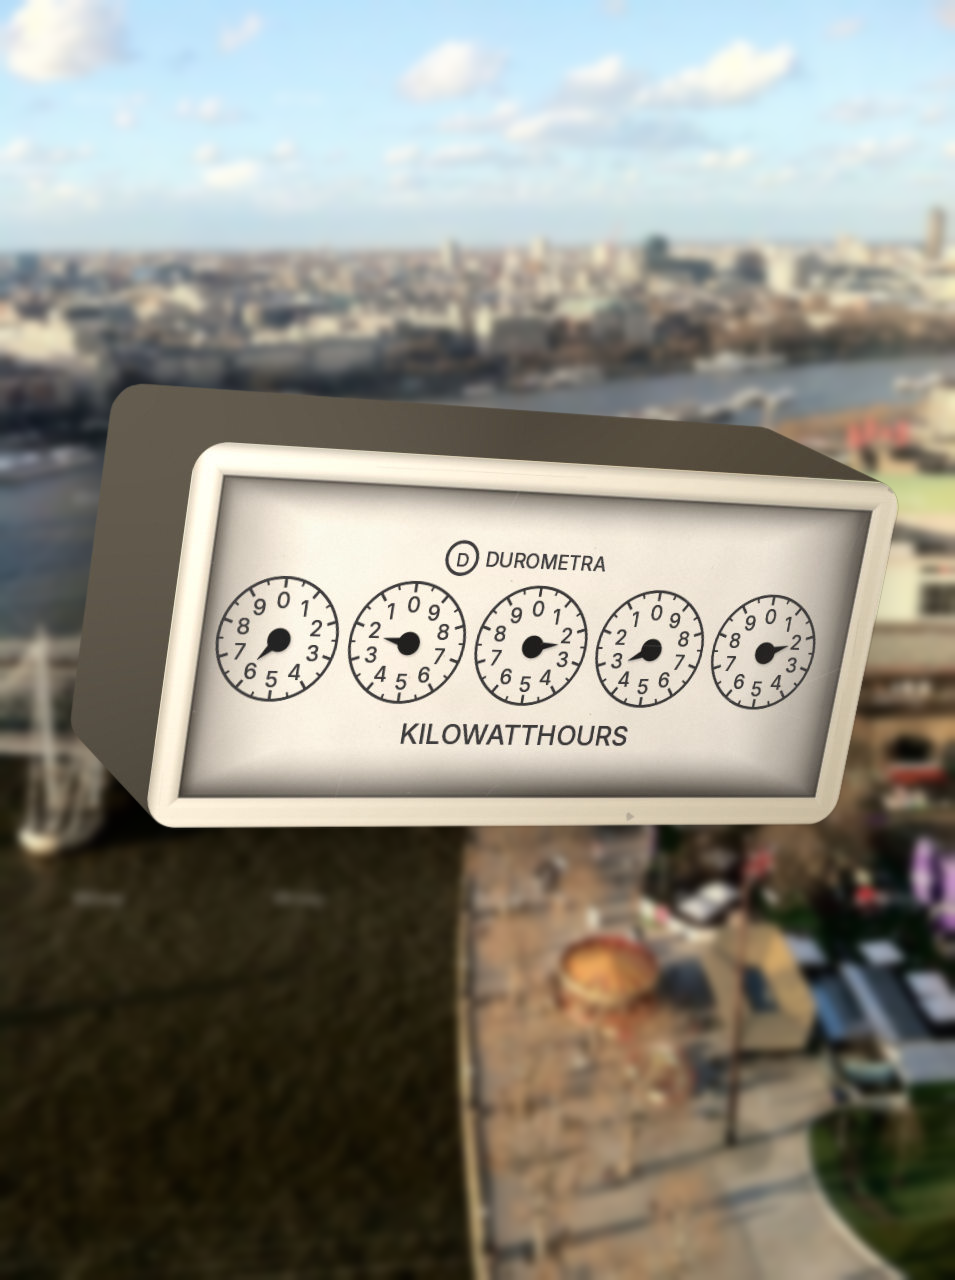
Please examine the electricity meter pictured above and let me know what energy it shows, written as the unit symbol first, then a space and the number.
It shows kWh 62232
